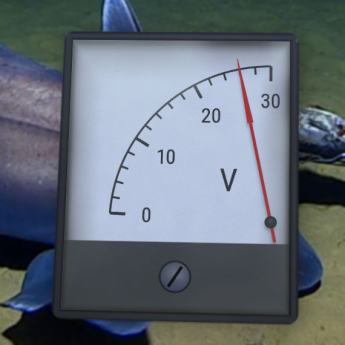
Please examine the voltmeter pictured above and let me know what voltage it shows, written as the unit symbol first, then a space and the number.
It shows V 26
